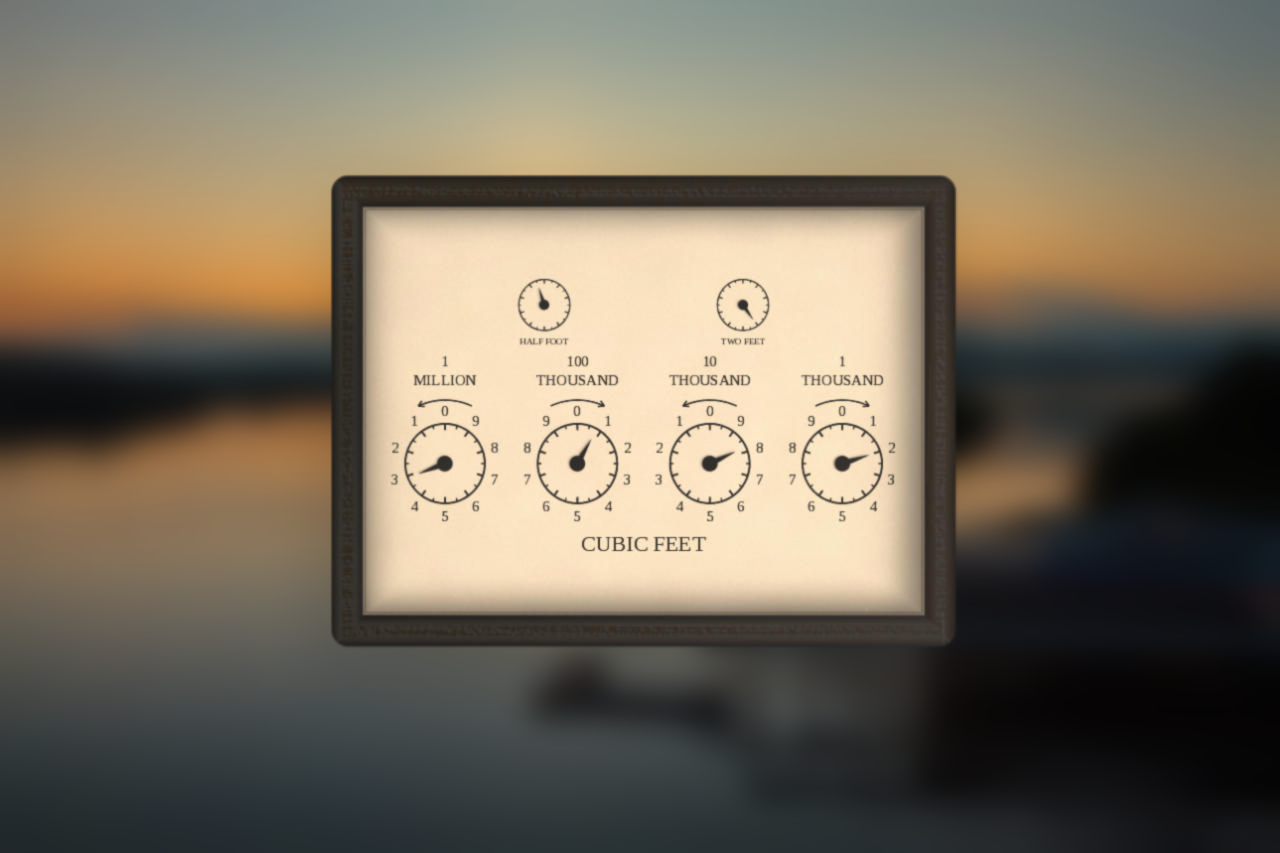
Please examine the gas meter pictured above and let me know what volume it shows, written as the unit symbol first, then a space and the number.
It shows ft³ 308200
